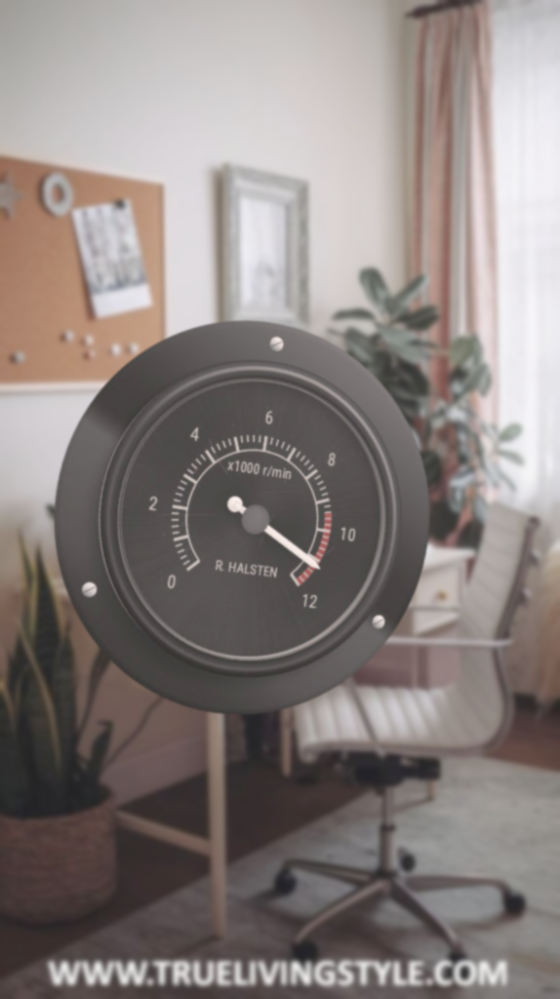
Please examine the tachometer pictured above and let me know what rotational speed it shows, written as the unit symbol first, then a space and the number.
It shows rpm 11200
